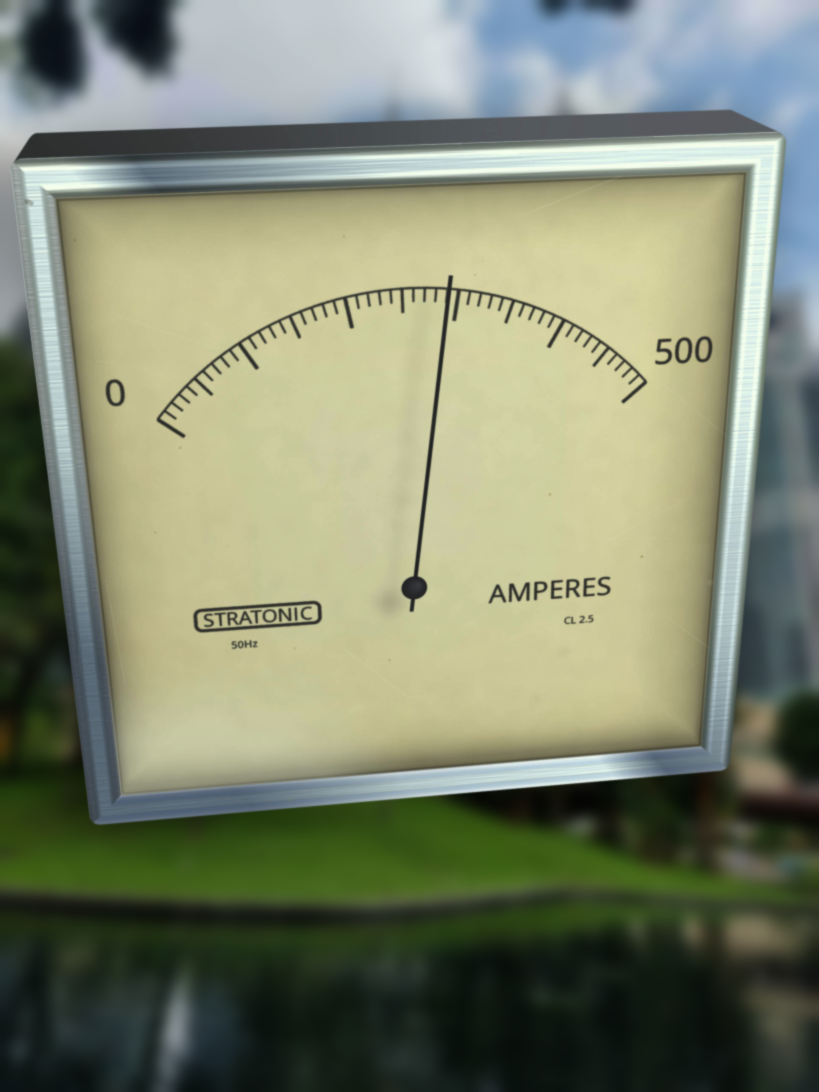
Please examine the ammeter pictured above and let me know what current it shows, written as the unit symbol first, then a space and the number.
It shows A 290
